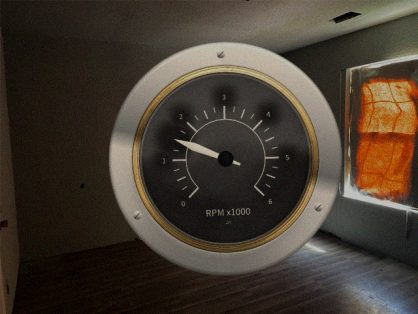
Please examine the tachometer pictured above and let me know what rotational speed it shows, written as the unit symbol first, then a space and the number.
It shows rpm 1500
